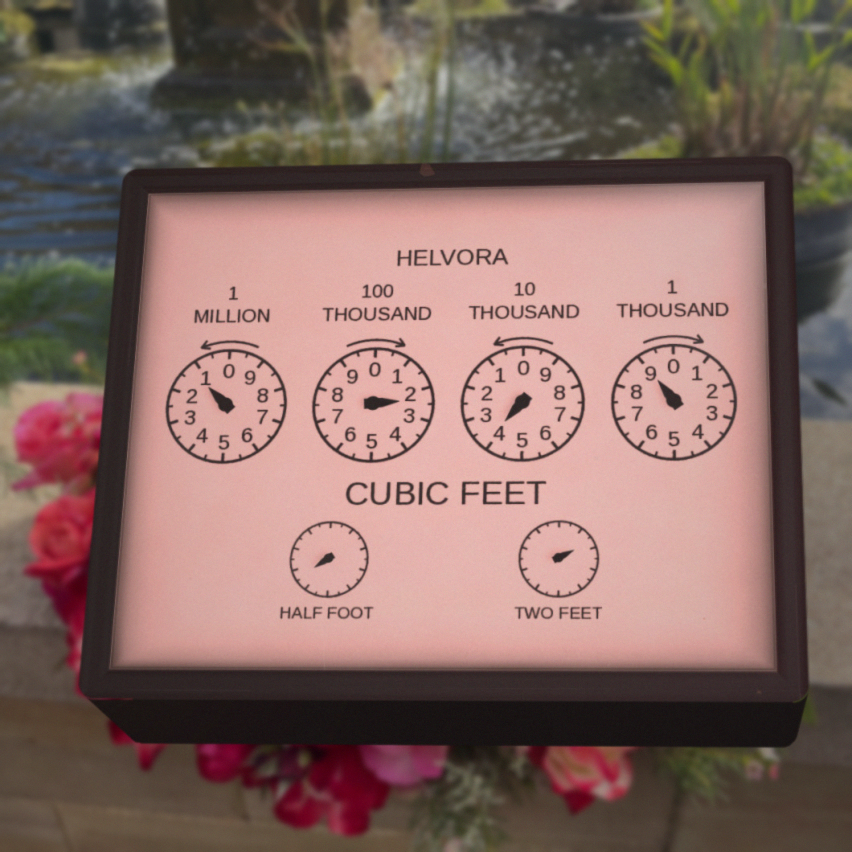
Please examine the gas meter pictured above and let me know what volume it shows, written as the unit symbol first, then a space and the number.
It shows ft³ 123900
